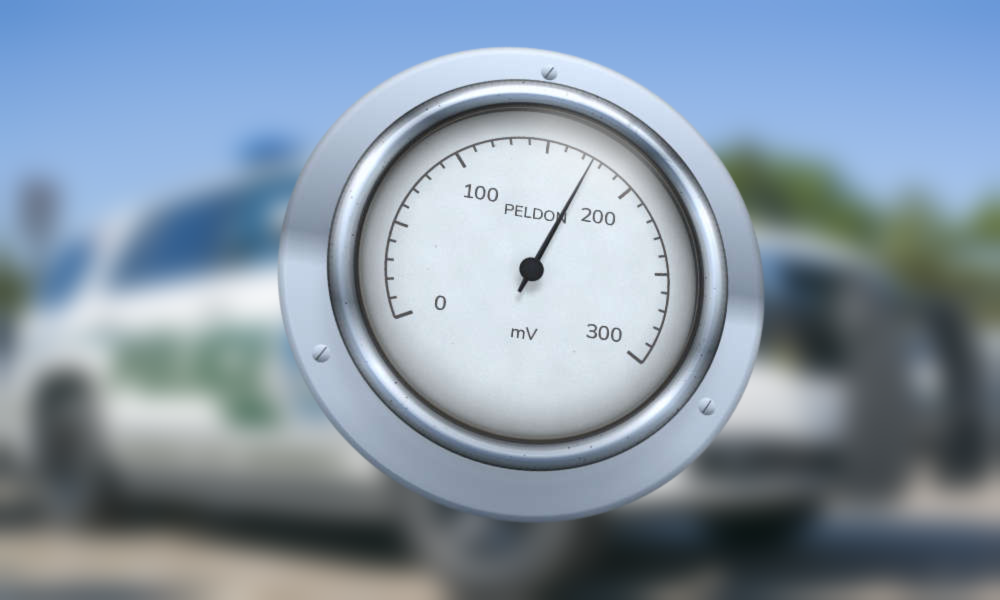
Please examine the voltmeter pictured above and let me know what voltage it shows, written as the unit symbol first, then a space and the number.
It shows mV 175
